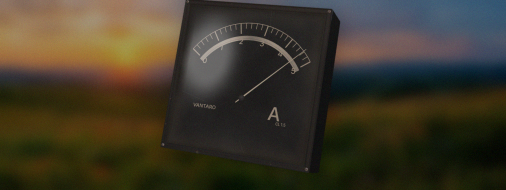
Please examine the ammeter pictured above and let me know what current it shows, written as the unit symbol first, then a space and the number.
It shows A 4.6
